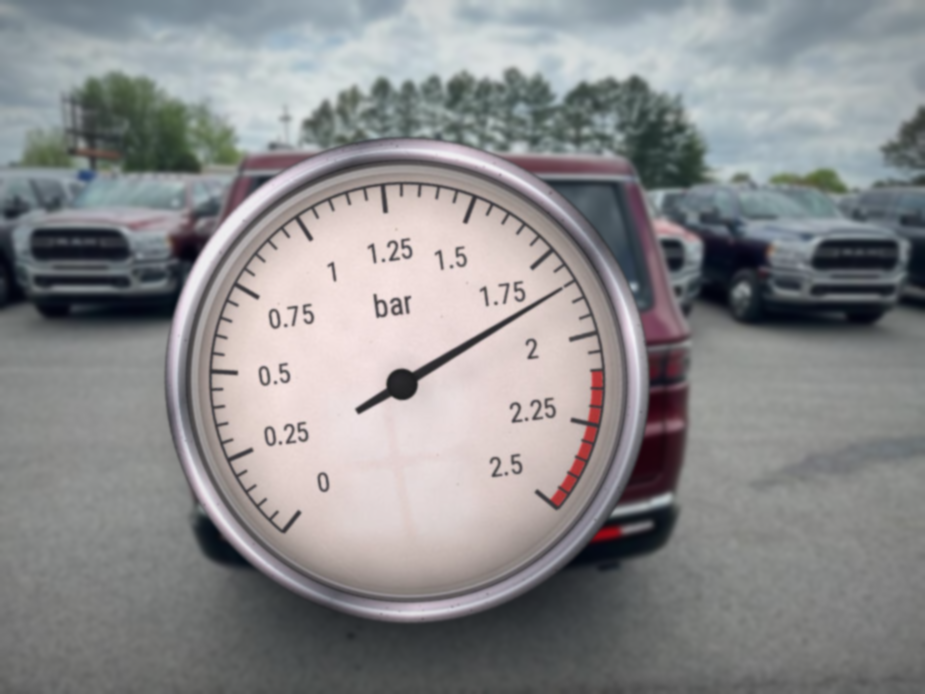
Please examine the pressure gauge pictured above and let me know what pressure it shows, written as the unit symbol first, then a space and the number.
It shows bar 1.85
